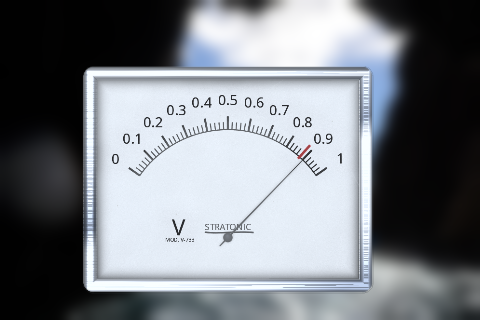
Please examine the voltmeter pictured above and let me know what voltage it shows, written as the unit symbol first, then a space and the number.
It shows V 0.9
